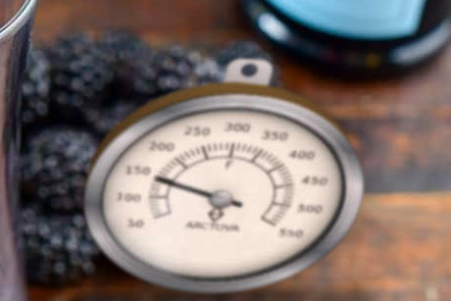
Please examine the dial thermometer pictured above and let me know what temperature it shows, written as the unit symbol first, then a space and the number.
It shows °F 150
